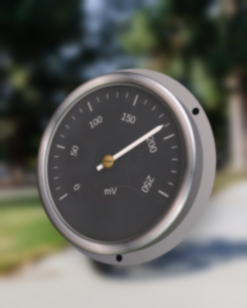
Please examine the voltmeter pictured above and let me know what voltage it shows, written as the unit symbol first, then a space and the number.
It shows mV 190
